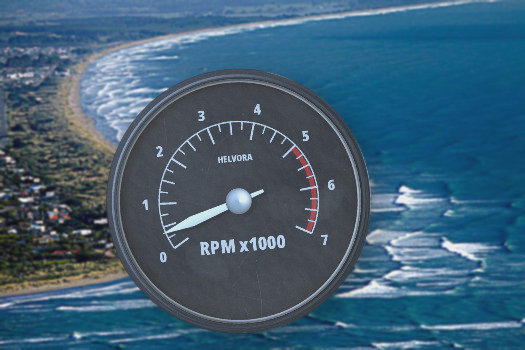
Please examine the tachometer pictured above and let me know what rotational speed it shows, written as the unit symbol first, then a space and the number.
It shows rpm 375
